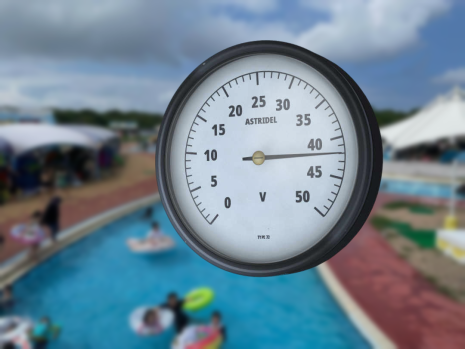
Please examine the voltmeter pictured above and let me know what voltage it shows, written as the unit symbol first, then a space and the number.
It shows V 42
